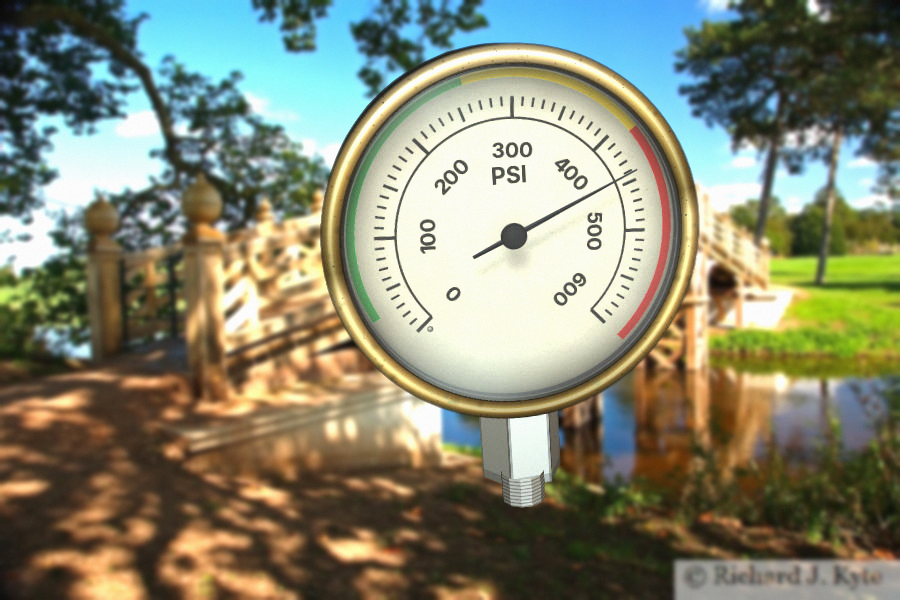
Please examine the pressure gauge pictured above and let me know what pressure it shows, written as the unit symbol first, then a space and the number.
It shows psi 440
